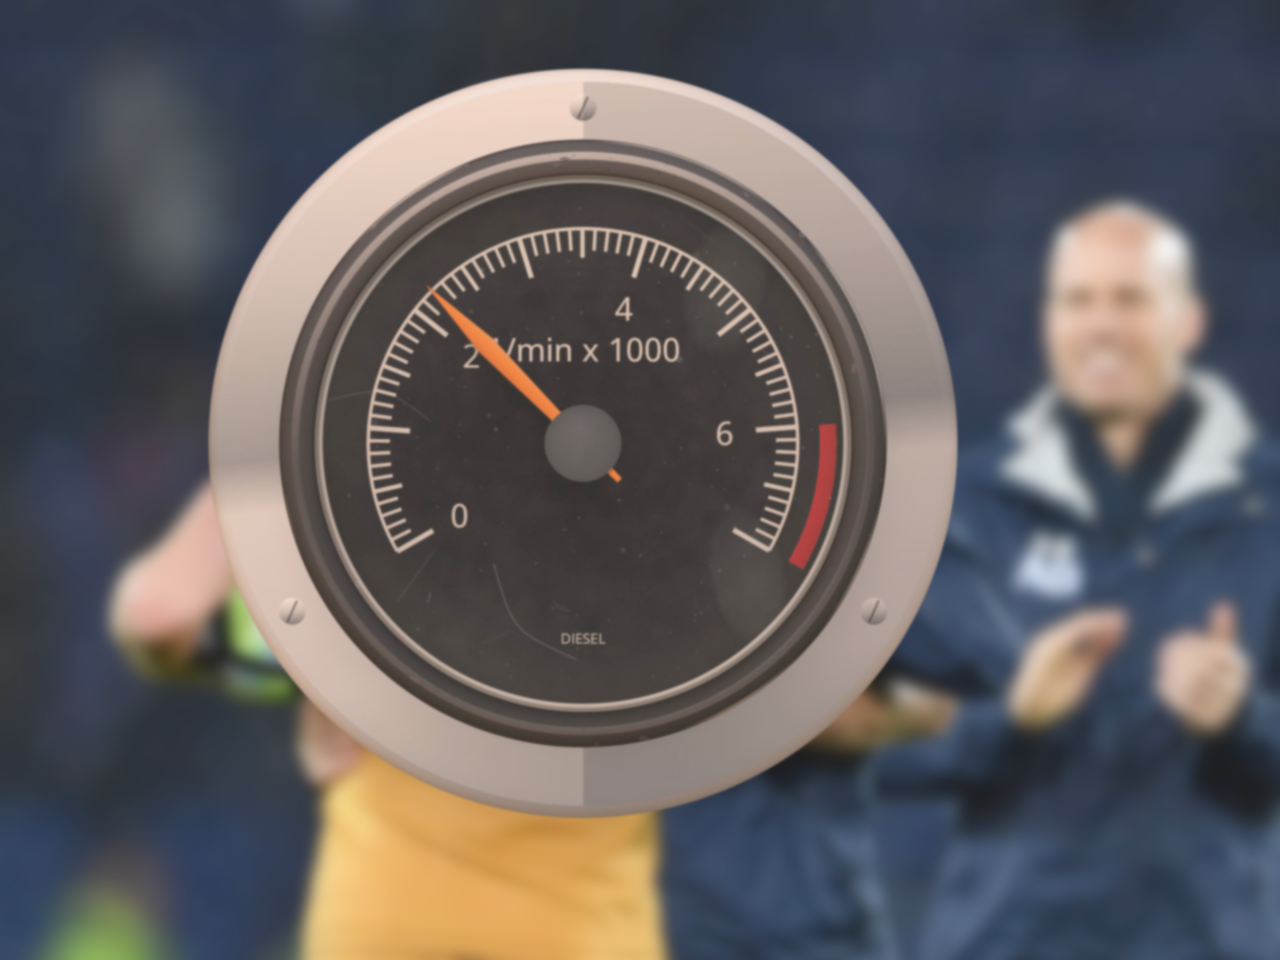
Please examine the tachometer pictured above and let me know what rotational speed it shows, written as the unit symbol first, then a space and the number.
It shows rpm 2200
